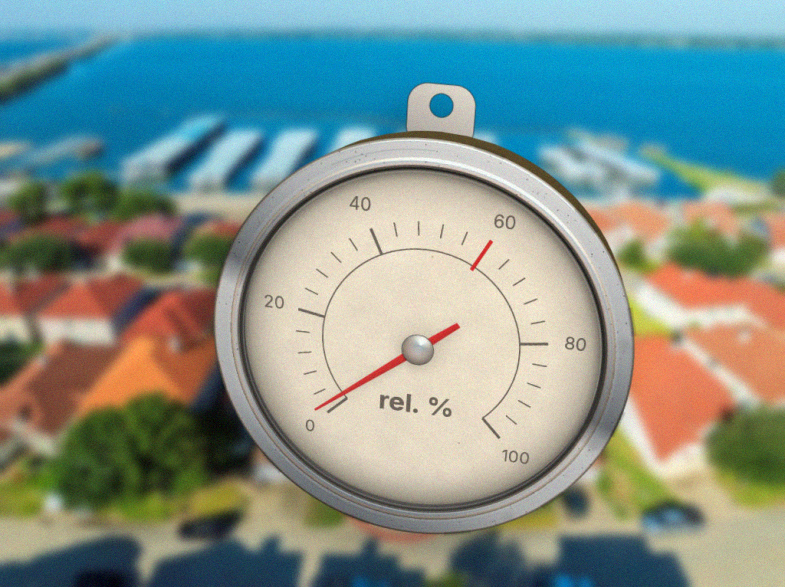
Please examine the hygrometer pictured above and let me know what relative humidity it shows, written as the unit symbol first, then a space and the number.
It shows % 2
